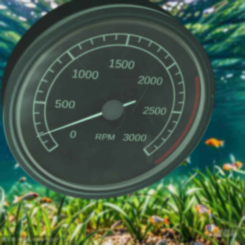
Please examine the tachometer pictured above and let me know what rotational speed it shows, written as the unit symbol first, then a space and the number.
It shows rpm 200
